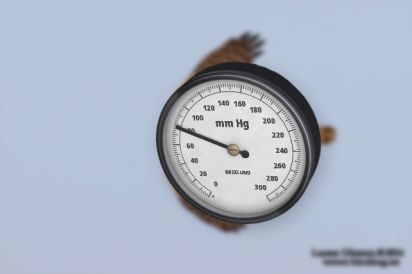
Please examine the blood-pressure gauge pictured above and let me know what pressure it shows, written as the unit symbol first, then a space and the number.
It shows mmHg 80
